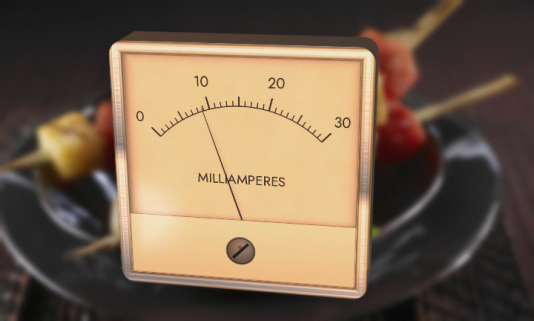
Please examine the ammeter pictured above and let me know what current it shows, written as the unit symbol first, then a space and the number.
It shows mA 9
